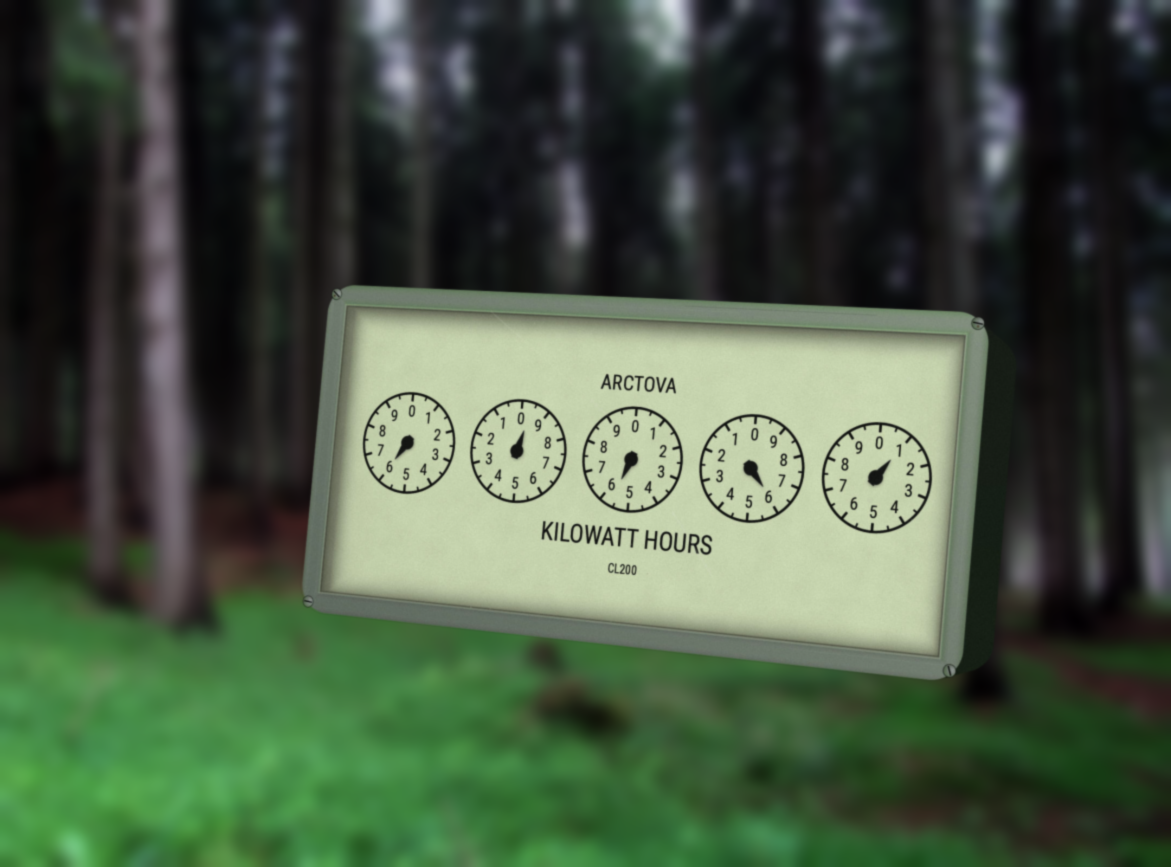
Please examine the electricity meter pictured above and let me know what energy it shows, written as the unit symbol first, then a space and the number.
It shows kWh 59561
